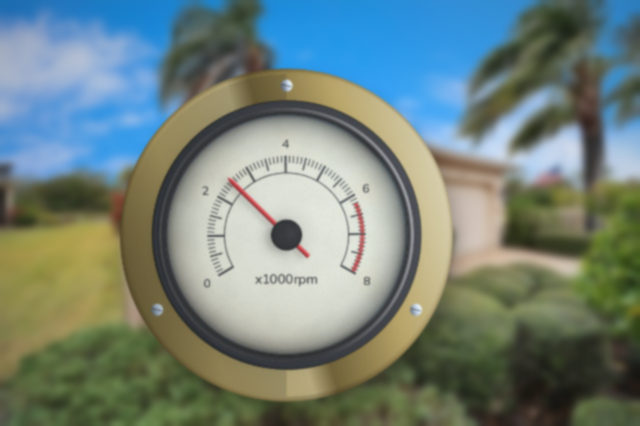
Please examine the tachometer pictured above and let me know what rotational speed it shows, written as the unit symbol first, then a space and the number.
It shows rpm 2500
